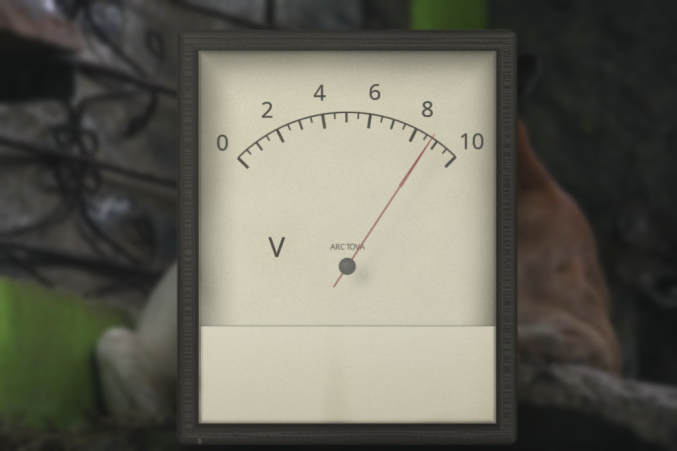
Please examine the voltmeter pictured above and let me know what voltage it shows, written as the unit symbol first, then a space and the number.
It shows V 8.75
